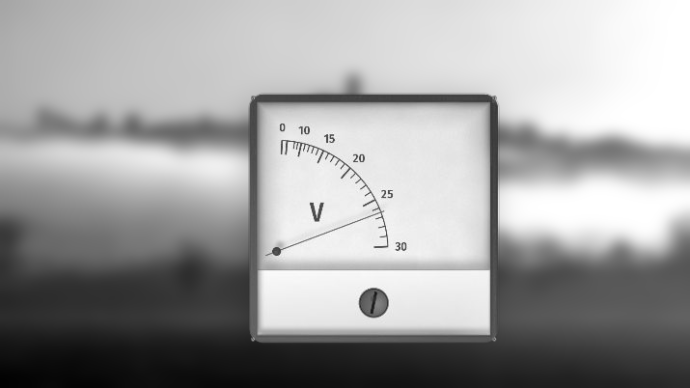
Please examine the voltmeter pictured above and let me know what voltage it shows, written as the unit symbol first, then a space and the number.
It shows V 26.5
